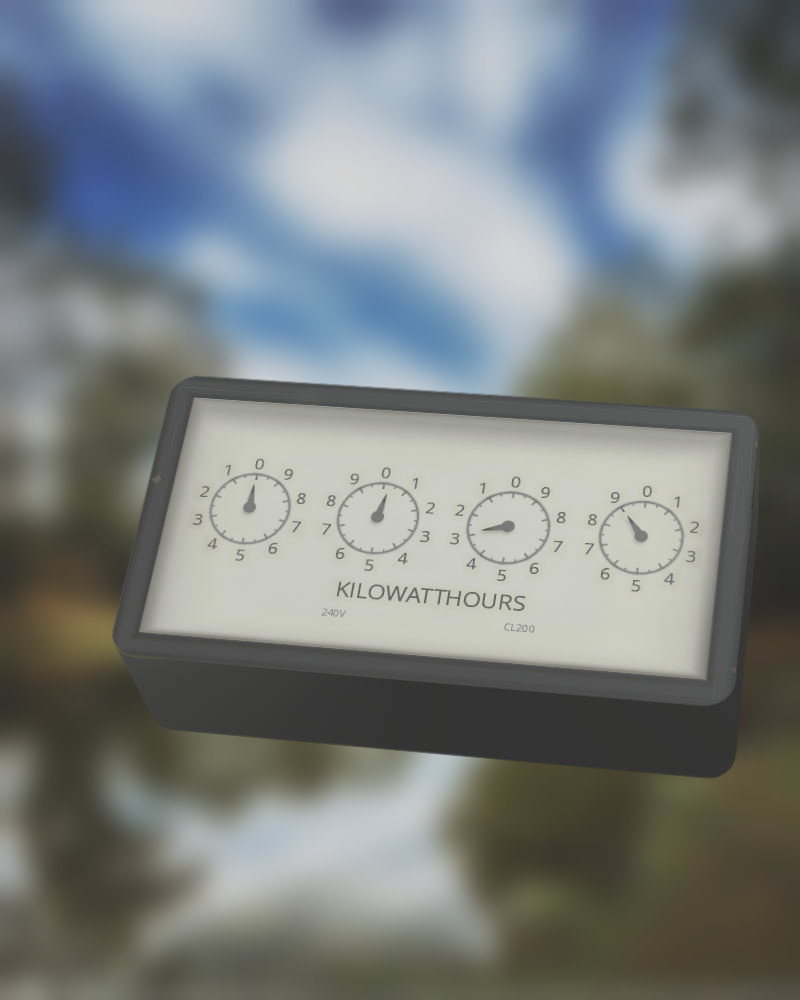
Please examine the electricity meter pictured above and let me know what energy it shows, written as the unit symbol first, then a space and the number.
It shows kWh 29
